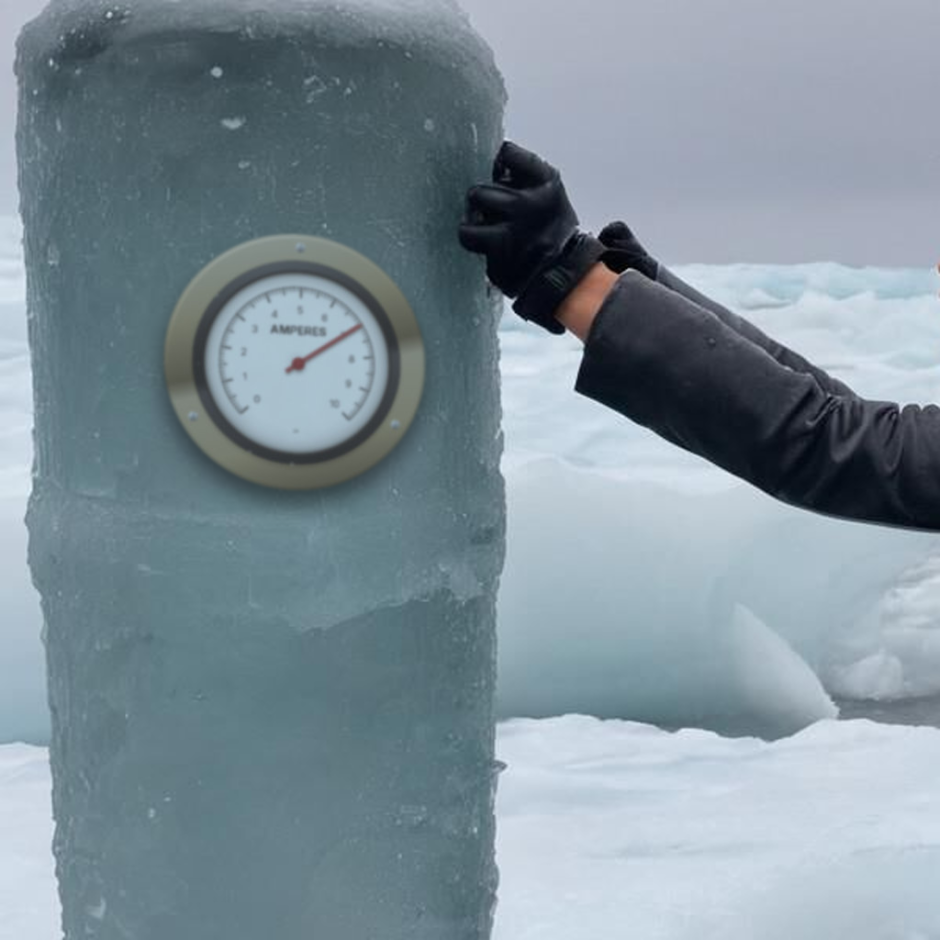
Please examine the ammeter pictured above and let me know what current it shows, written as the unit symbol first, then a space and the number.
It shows A 7
